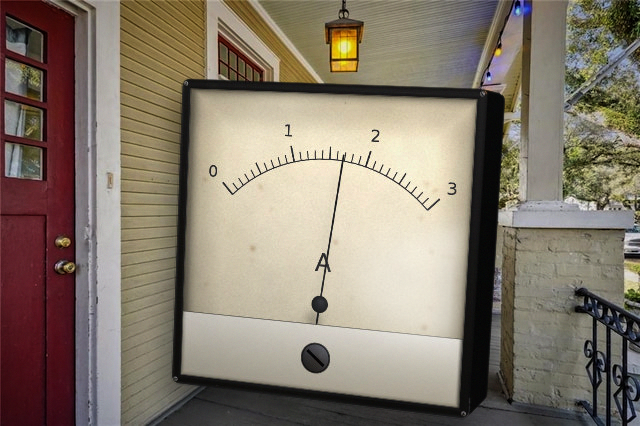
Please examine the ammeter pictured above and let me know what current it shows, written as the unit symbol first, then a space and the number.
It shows A 1.7
